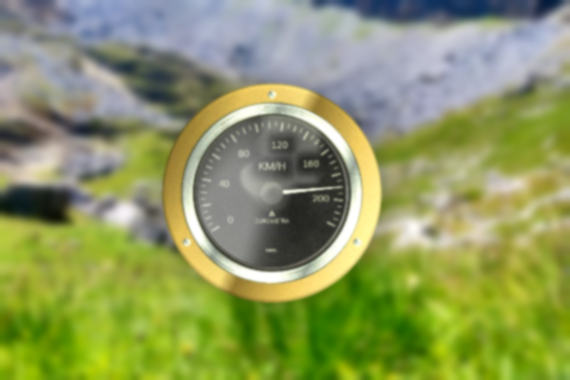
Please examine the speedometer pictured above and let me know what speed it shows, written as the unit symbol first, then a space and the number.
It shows km/h 190
